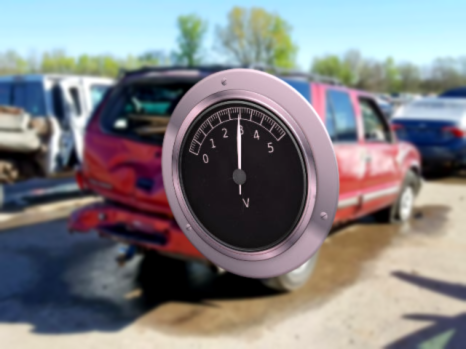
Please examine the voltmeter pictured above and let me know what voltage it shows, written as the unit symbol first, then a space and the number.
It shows V 3
